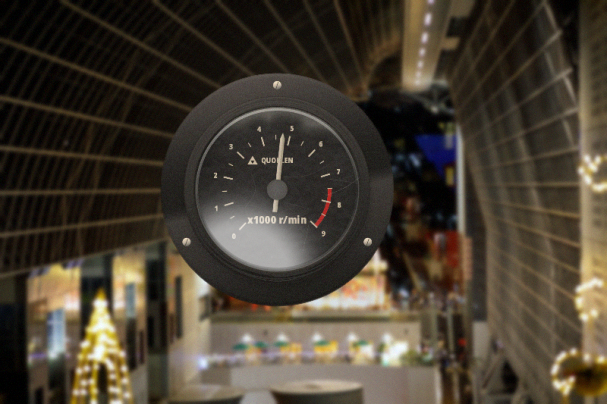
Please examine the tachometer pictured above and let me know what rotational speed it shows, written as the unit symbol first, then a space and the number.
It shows rpm 4750
